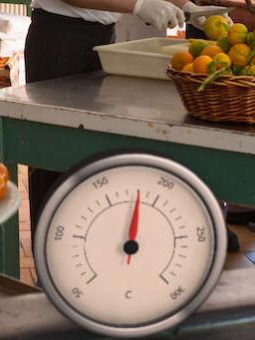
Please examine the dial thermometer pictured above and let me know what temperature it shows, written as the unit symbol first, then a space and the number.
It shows °C 180
